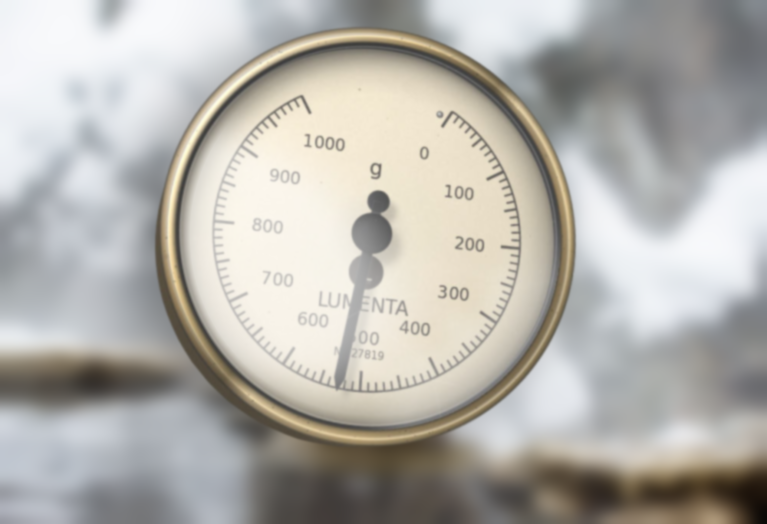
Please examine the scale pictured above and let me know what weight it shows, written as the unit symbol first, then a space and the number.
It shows g 530
